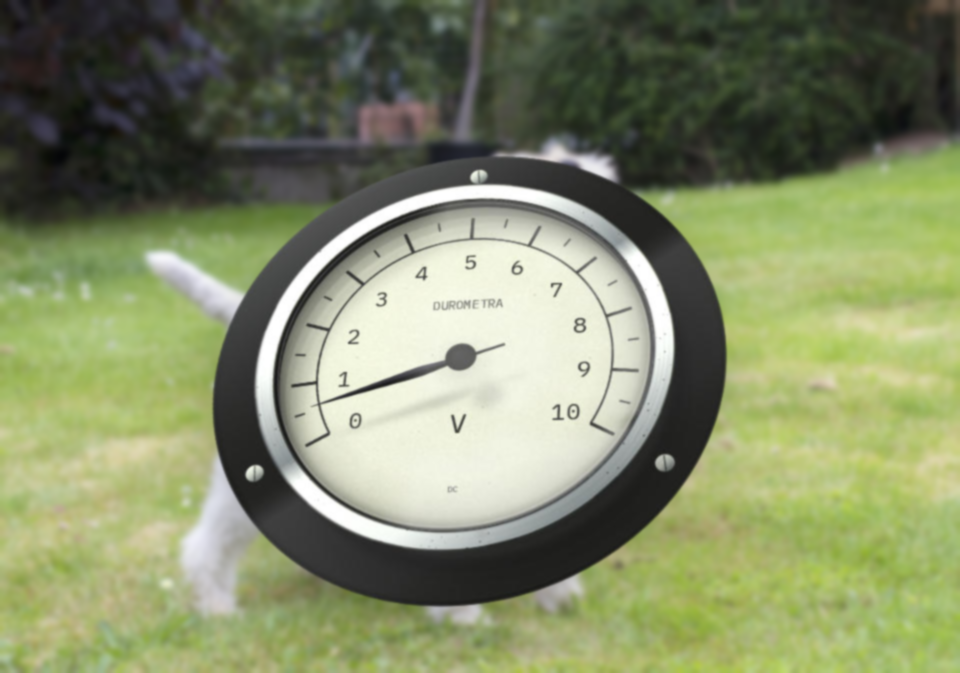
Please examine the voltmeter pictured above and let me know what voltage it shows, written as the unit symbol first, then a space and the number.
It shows V 0.5
